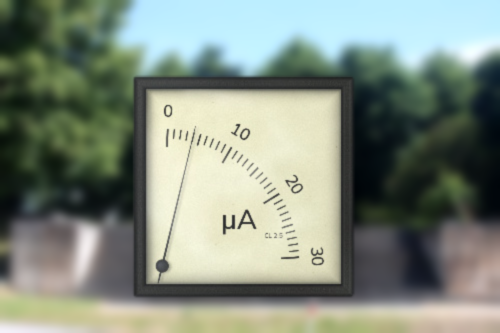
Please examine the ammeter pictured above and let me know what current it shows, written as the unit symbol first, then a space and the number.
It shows µA 4
